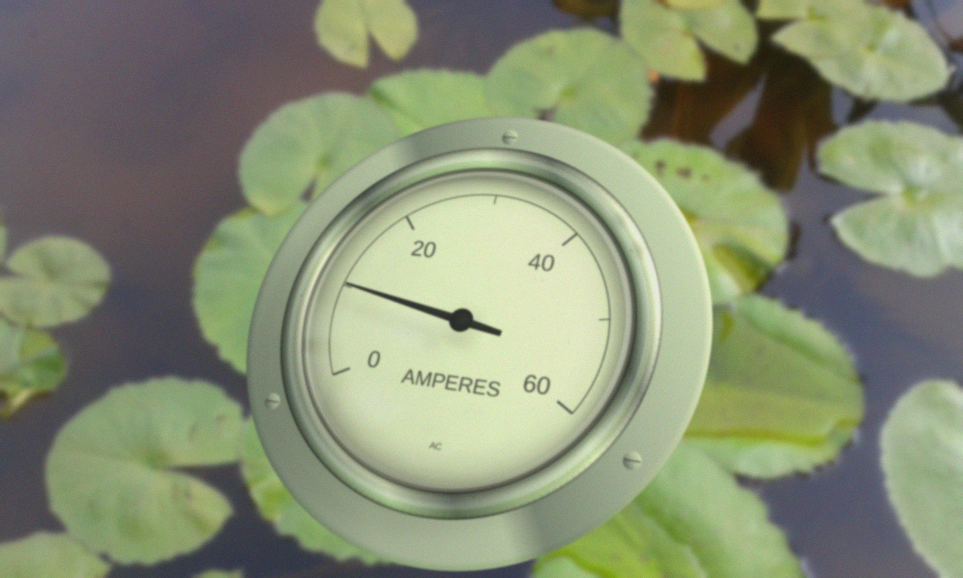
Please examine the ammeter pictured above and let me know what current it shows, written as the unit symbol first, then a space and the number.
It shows A 10
